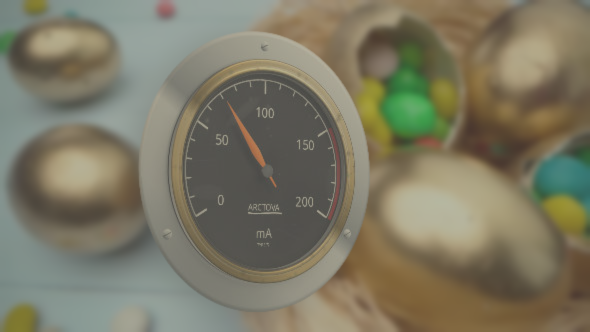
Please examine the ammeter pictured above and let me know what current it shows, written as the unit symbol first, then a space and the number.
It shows mA 70
